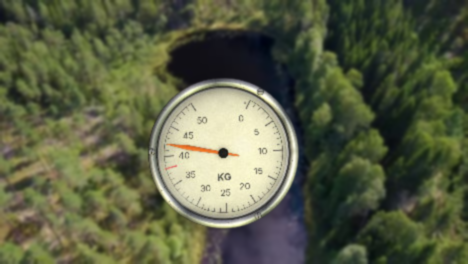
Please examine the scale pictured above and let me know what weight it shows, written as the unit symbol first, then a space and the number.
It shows kg 42
